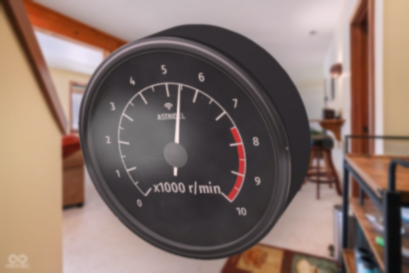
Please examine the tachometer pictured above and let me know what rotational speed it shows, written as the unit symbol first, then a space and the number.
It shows rpm 5500
